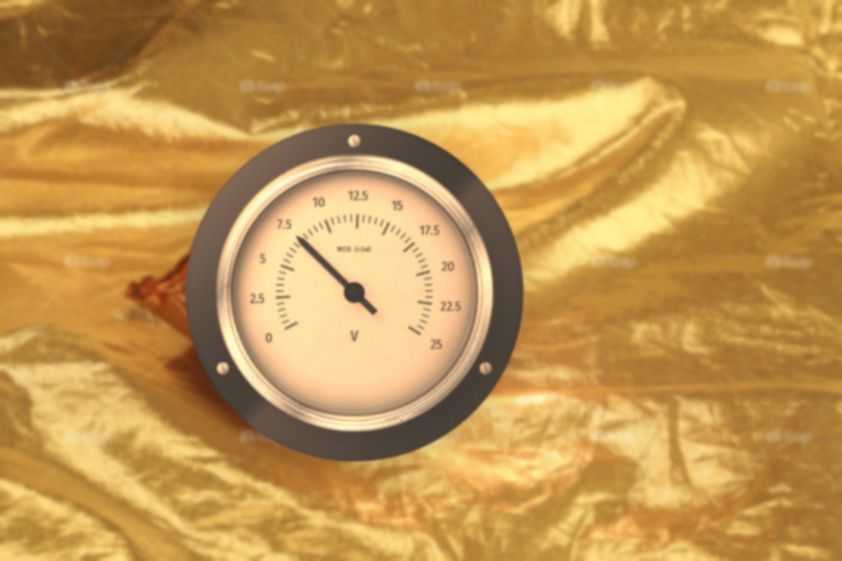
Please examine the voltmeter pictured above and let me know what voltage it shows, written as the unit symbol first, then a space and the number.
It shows V 7.5
